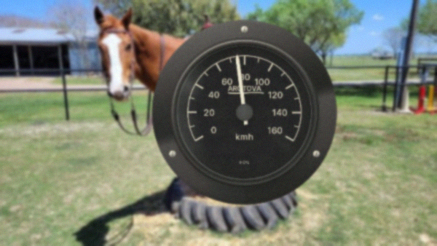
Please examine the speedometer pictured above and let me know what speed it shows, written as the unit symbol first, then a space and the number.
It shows km/h 75
